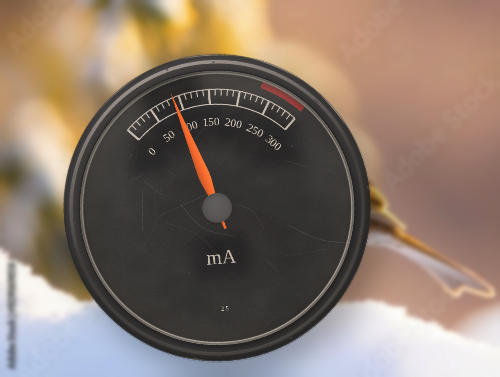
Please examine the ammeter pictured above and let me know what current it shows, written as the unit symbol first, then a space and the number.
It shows mA 90
